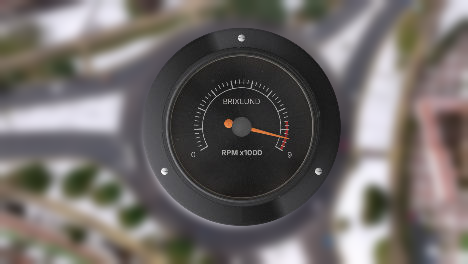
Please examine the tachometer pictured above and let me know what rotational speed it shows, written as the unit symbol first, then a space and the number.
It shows rpm 8400
